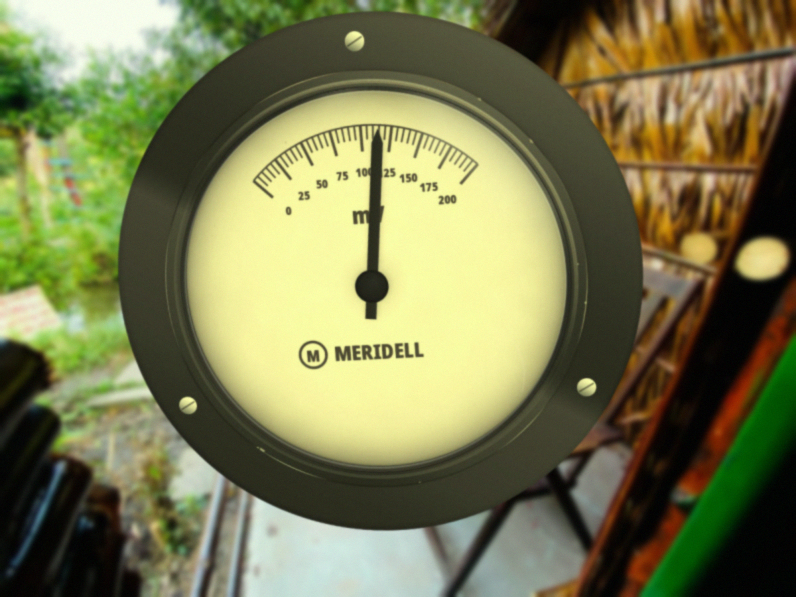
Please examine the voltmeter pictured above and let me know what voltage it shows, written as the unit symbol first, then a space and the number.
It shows mV 115
